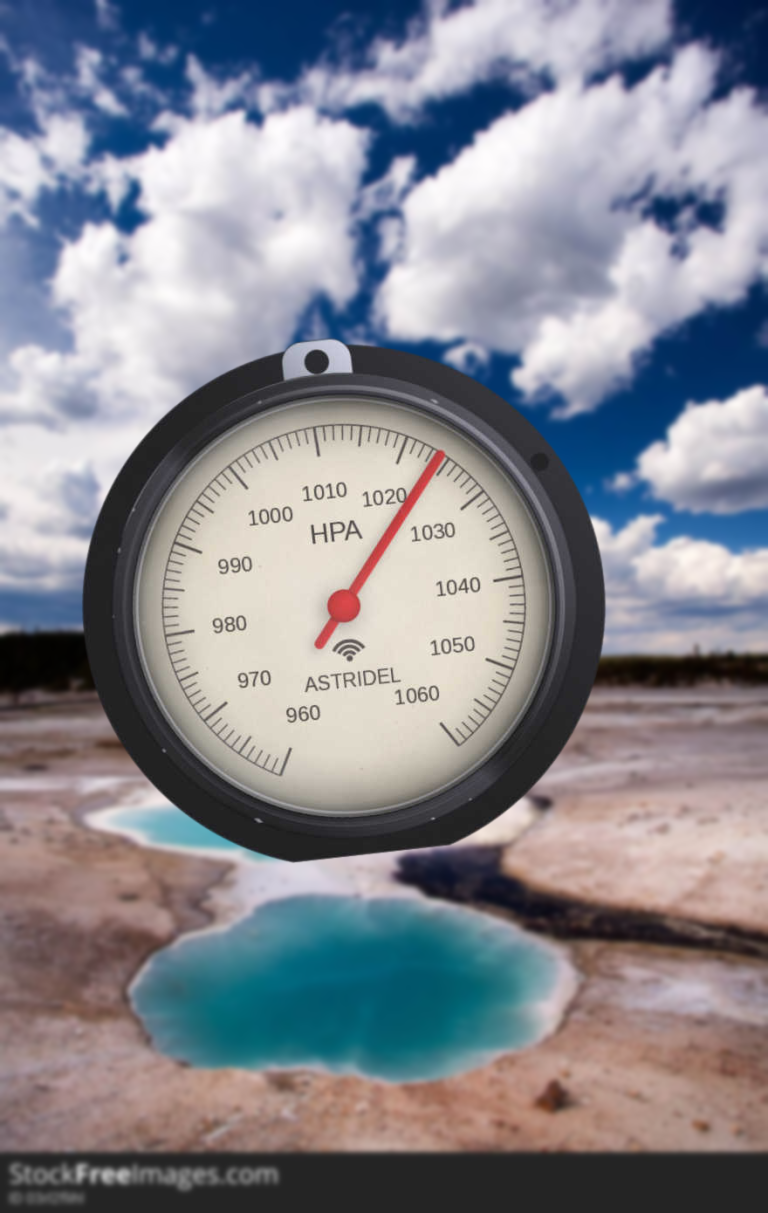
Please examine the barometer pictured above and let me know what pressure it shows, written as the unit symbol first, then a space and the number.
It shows hPa 1024
